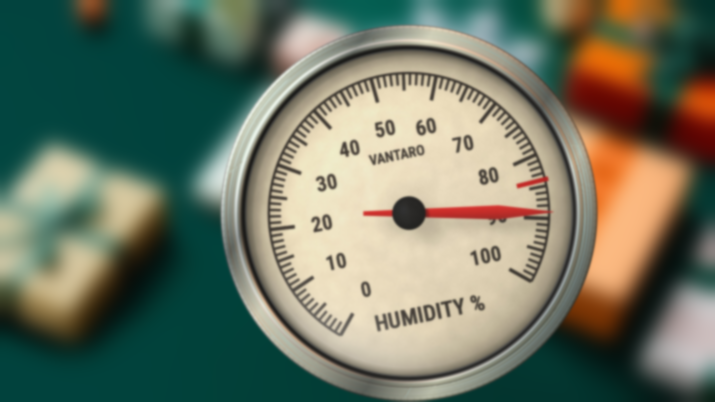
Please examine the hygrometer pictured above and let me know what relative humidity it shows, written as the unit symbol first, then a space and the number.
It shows % 89
